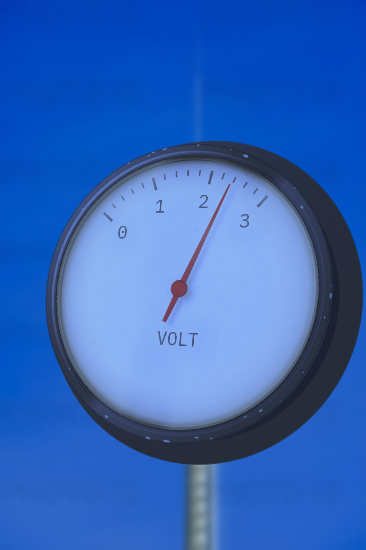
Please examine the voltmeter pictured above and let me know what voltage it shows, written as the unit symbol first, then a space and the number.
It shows V 2.4
